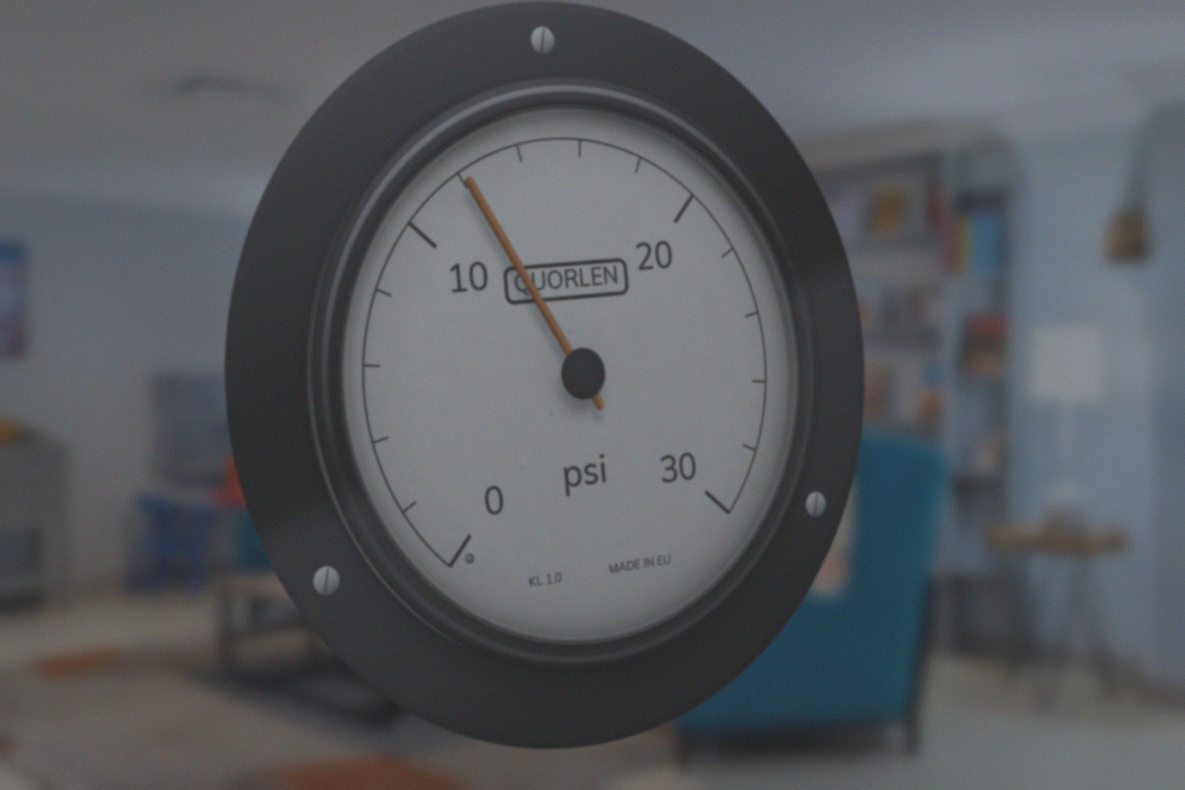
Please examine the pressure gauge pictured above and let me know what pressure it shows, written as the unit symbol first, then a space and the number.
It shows psi 12
